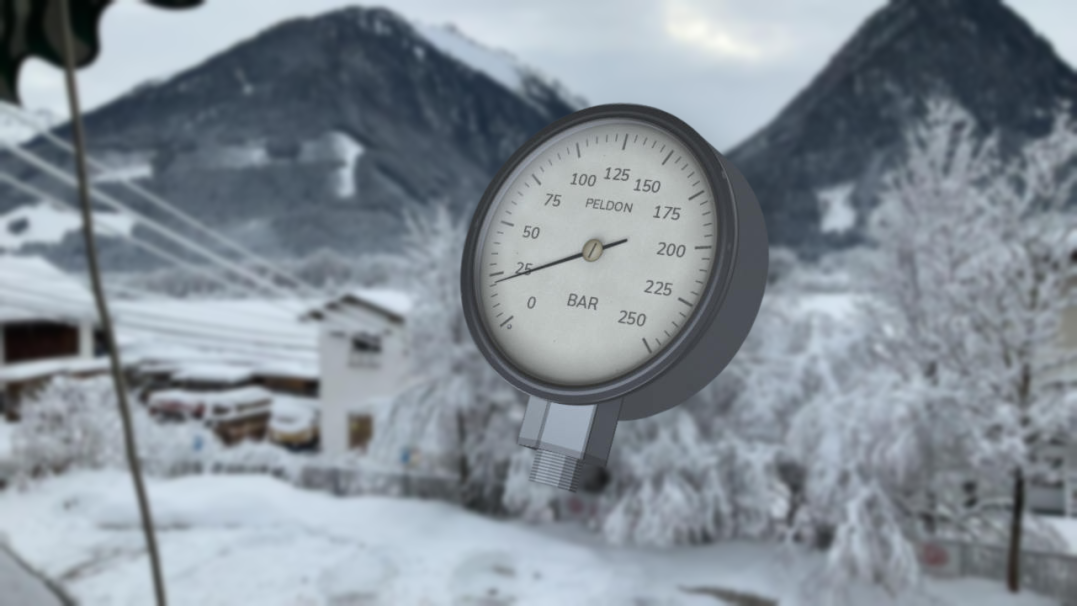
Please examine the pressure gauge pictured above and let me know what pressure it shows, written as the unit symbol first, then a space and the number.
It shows bar 20
